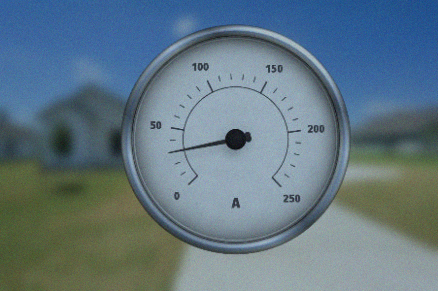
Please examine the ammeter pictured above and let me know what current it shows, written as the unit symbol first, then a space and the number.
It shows A 30
